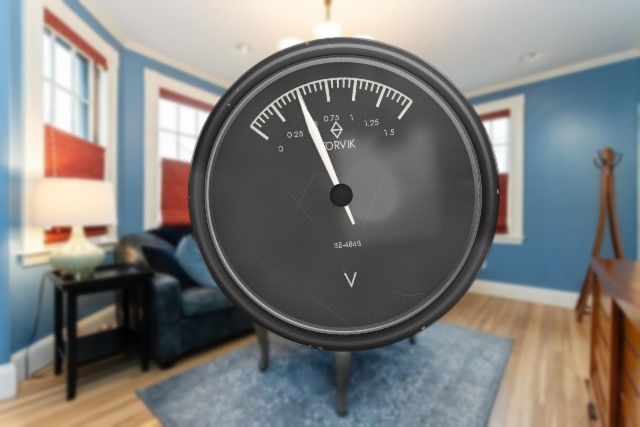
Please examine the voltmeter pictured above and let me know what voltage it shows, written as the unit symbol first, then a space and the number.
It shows V 0.5
